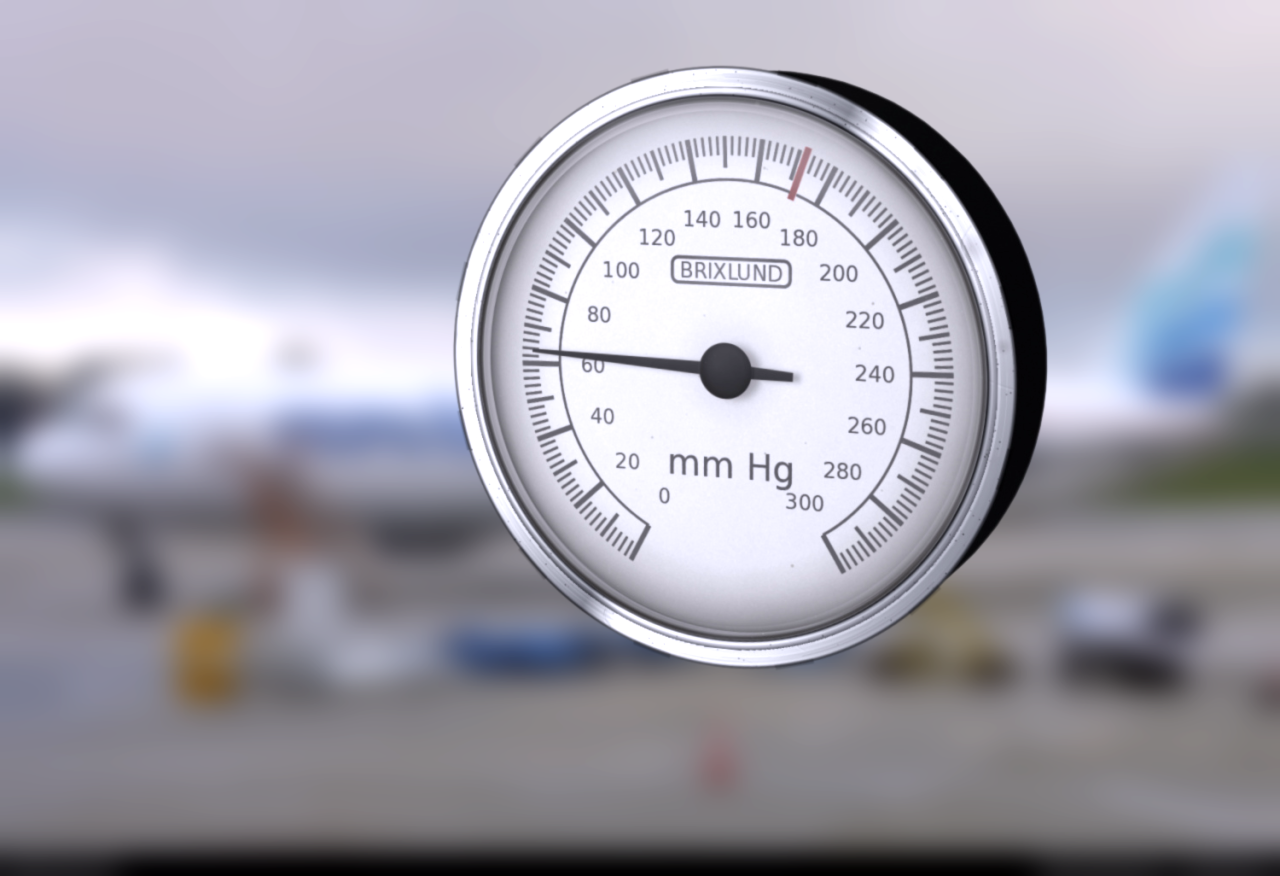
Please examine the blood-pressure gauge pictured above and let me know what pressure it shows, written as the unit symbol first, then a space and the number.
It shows mmHg 64
